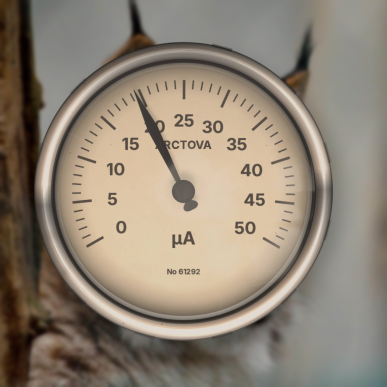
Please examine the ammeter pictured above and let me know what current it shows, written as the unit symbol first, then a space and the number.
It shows µA 19.5
